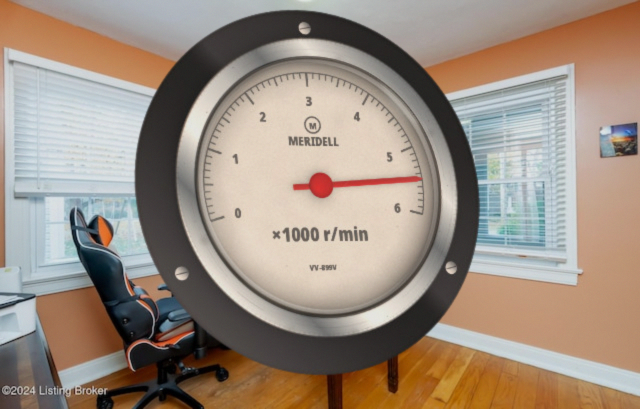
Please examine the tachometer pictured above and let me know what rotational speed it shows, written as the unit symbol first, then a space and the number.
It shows rpm 5500
